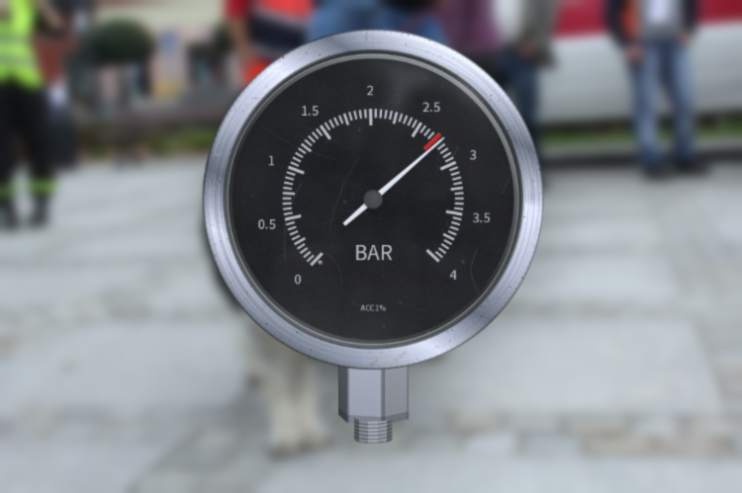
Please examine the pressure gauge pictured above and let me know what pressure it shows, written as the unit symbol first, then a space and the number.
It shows bar 2.75
